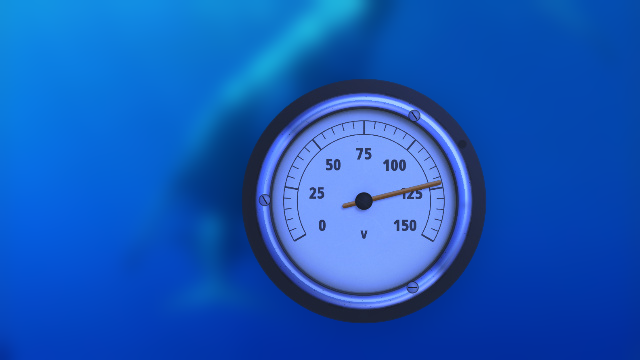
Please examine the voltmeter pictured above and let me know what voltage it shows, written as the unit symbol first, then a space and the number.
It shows V 122.5
